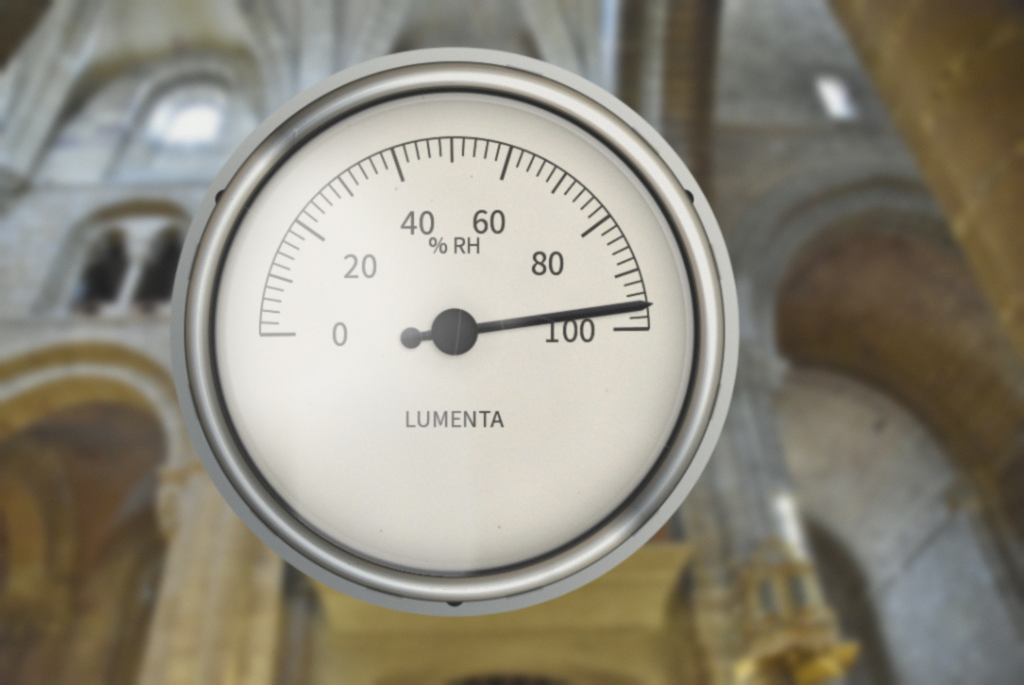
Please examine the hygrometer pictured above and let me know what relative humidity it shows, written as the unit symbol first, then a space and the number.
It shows % 96
